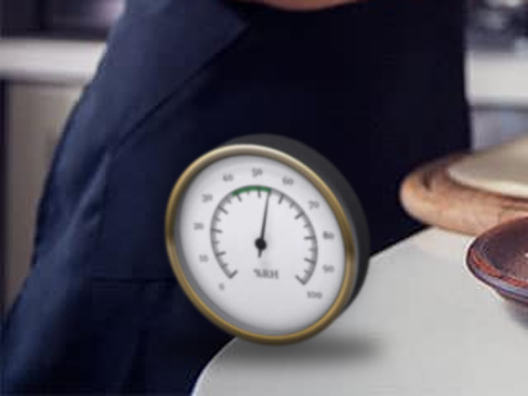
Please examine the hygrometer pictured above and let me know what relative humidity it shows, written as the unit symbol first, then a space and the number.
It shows % 55
